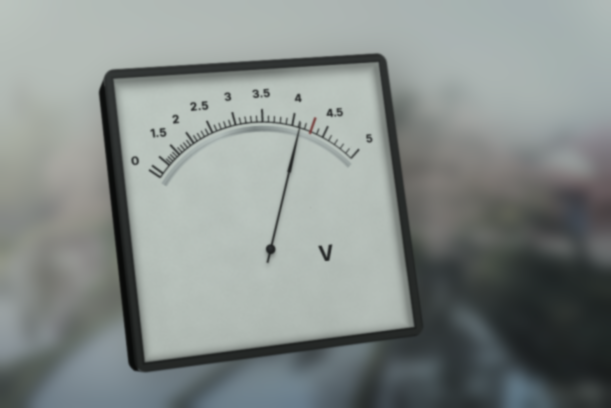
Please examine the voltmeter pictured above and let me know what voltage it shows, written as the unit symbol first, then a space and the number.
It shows V 4.1
